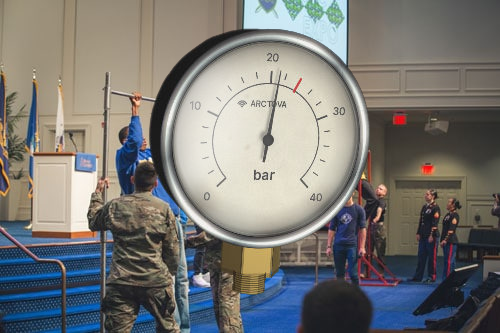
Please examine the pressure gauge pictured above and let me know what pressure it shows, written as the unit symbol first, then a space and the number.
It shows bar 21
